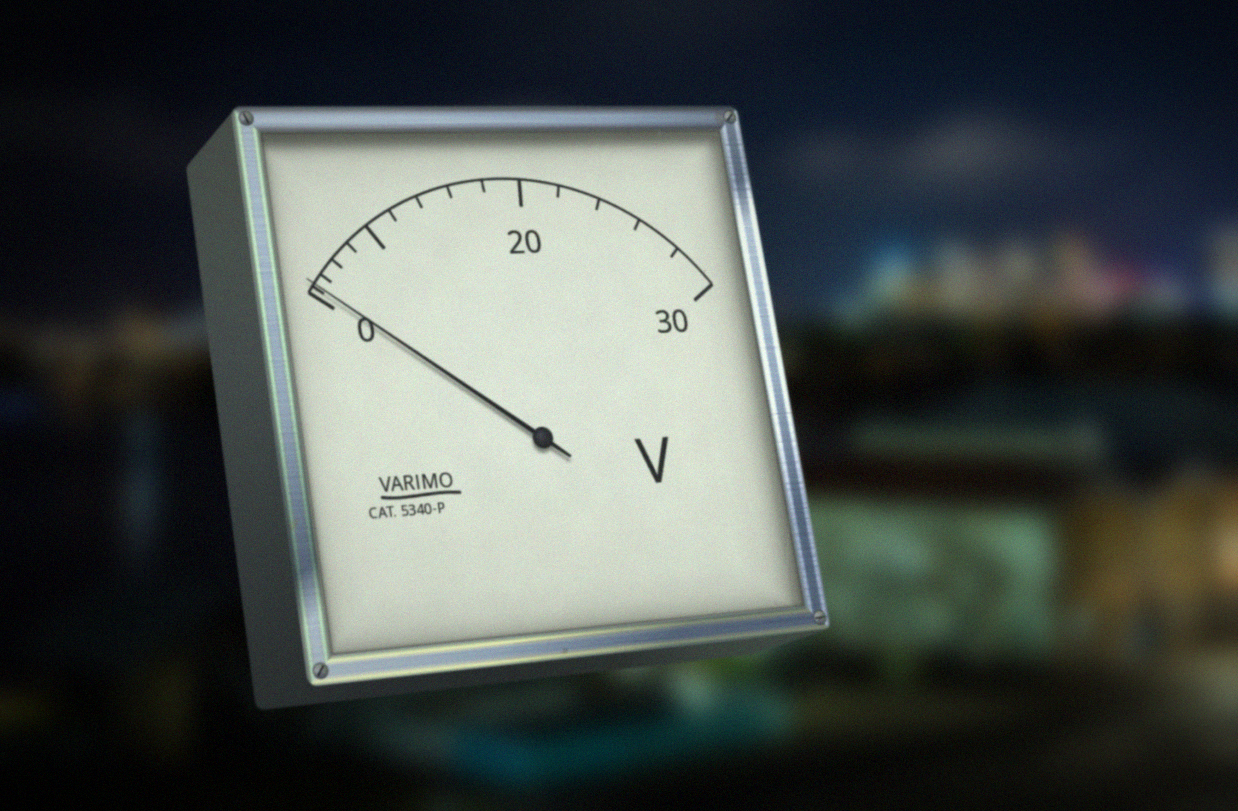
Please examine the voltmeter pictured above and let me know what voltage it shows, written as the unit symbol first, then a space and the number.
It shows V 2
